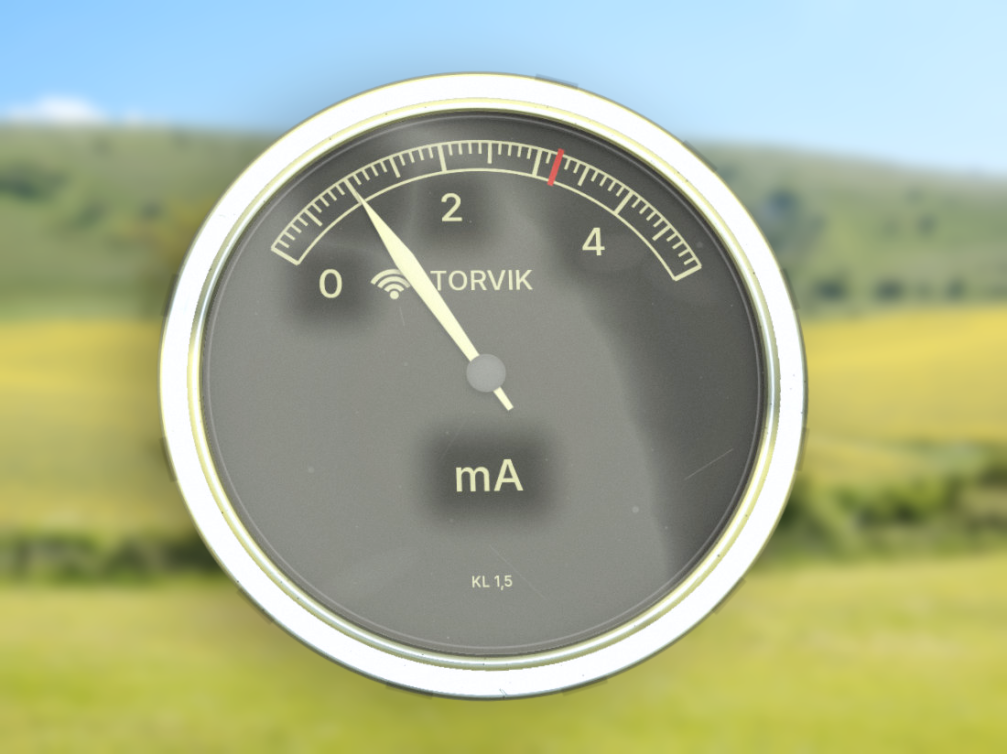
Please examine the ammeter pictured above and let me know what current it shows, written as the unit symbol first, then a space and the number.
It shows mA 1
